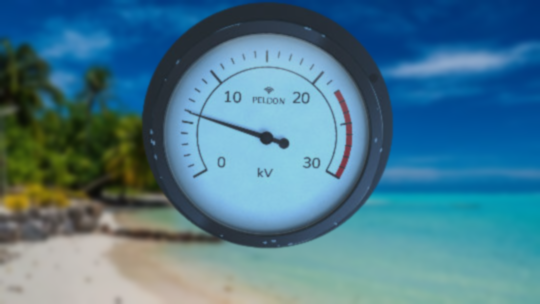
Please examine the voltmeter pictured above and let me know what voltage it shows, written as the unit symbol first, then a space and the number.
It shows kV 6
